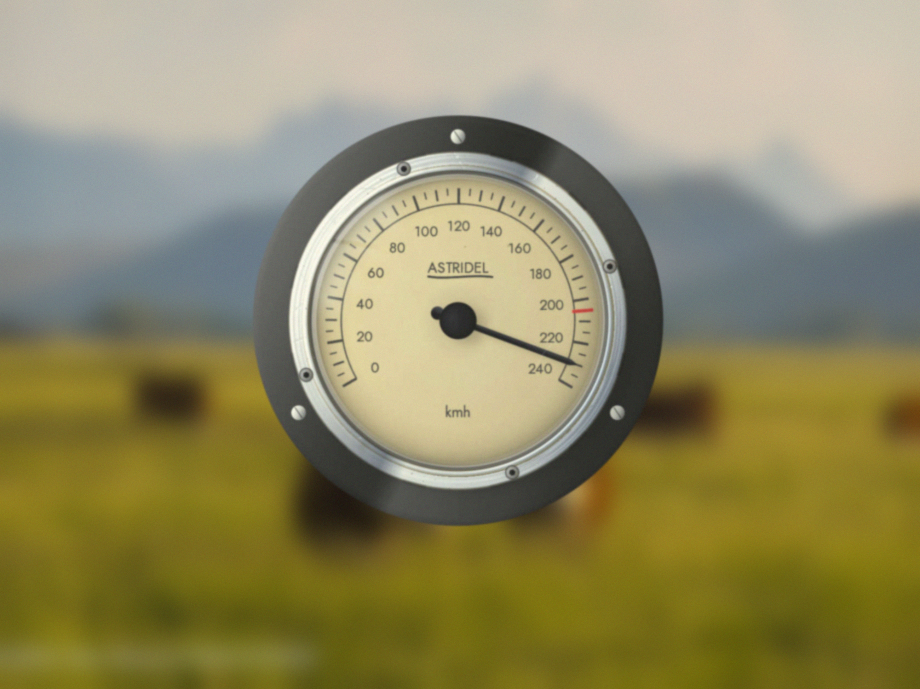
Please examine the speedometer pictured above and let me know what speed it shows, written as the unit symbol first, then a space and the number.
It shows km/h 230
